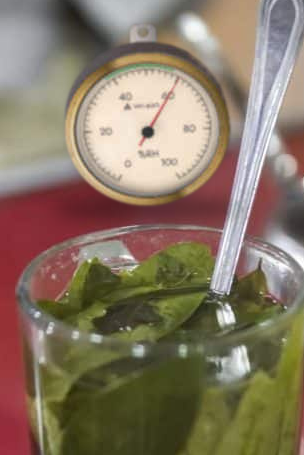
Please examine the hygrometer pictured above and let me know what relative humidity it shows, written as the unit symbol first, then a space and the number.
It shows % 60
